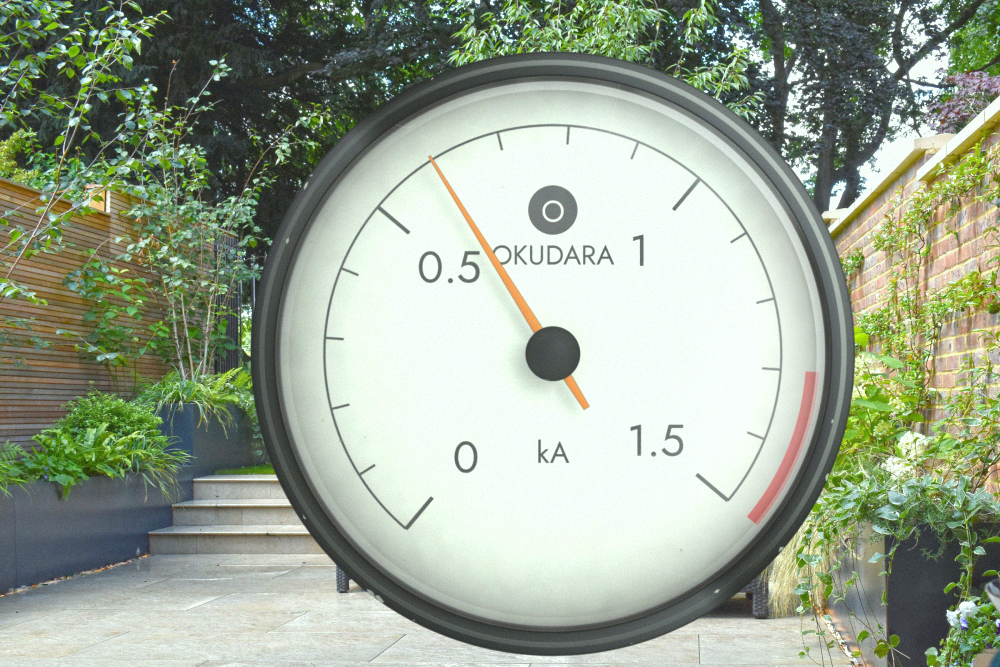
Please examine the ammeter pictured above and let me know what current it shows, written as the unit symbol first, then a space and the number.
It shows kA 0.6
